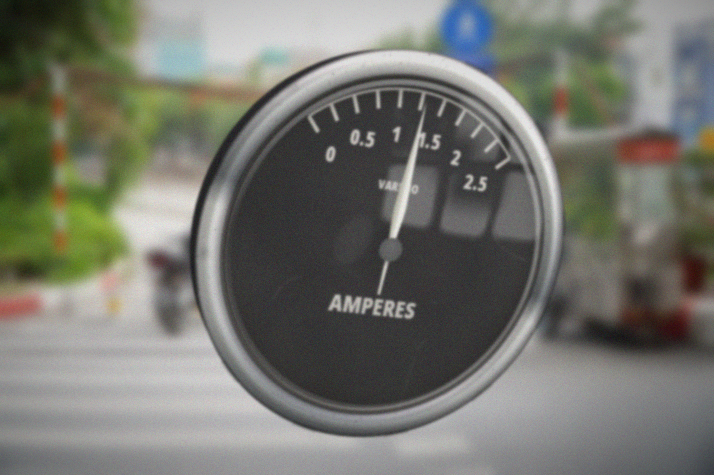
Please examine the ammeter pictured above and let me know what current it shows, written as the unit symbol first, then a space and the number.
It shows A 1.25
